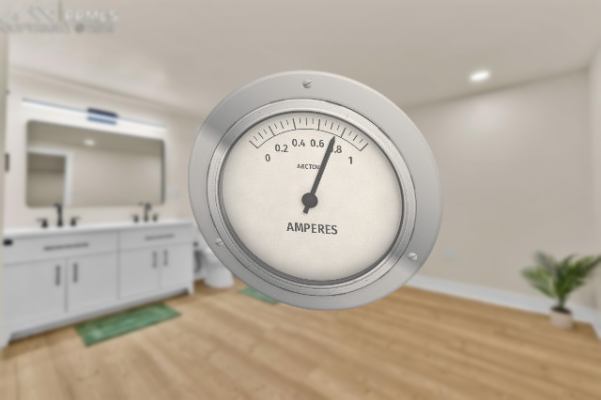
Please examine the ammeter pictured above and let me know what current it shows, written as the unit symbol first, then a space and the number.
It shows A 0.75
